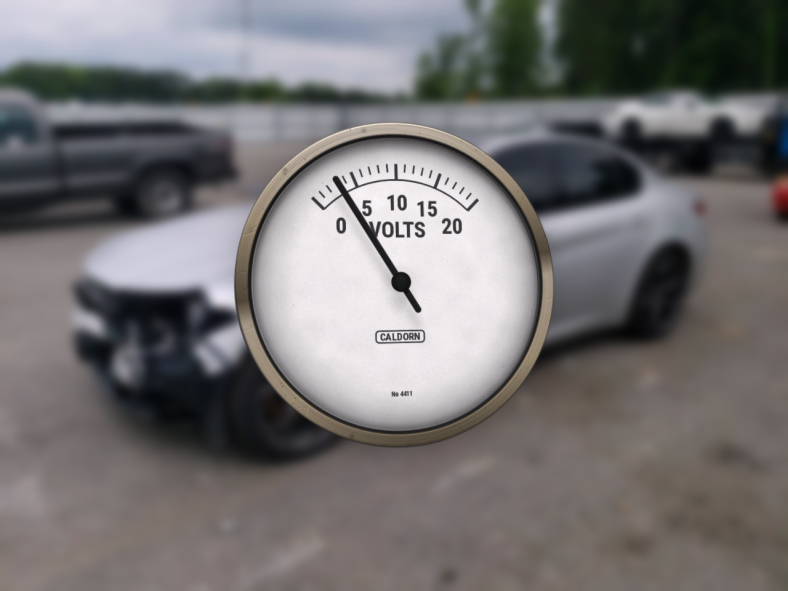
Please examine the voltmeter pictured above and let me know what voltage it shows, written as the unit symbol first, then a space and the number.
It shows V 3
